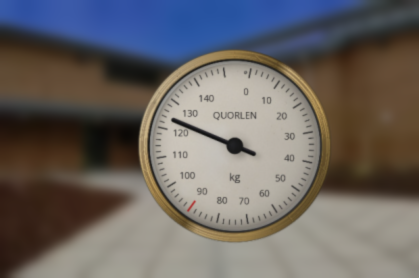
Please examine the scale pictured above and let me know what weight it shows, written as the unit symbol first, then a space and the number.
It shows kg 124
